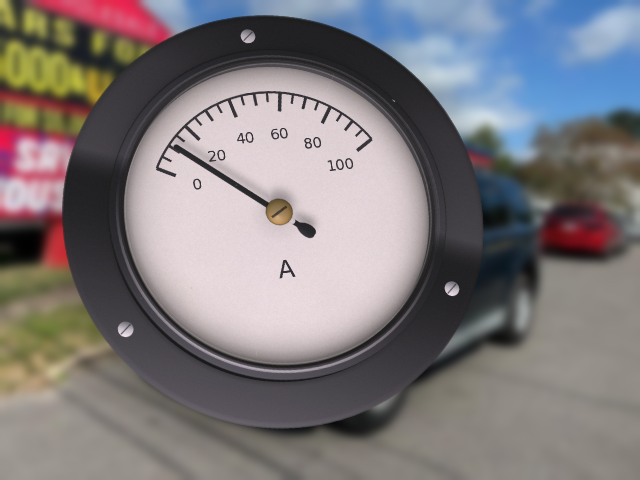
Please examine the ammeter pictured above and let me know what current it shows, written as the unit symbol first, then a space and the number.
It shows A 10
